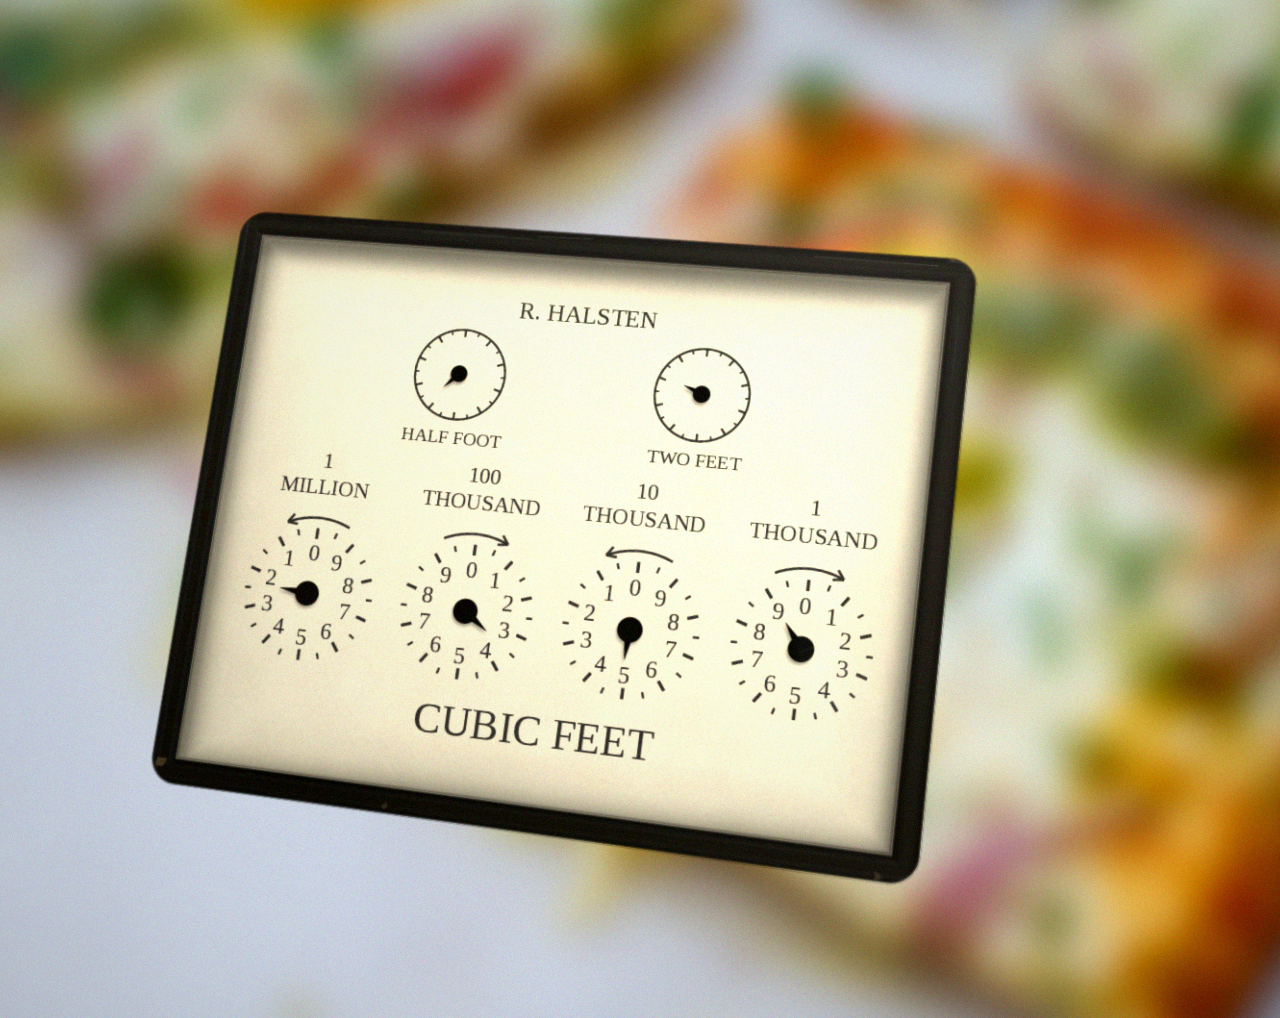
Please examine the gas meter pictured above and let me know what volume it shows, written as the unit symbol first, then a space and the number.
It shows ft³ 234900
